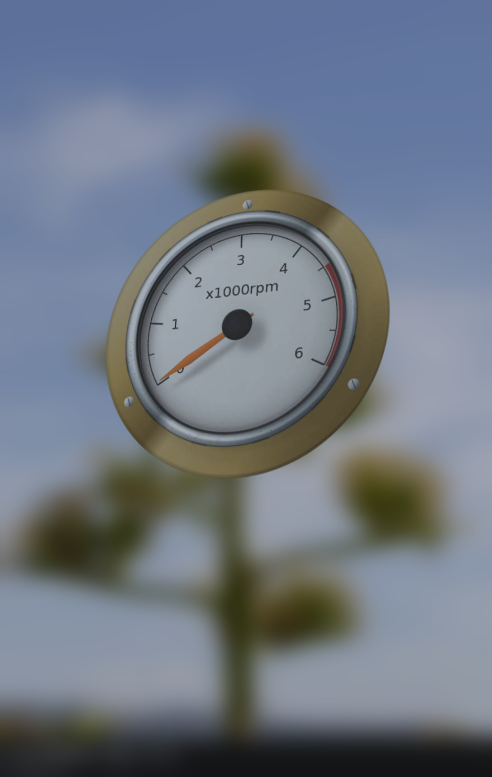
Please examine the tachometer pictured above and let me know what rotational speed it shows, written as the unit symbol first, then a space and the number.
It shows rpm 0
